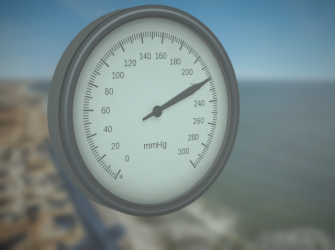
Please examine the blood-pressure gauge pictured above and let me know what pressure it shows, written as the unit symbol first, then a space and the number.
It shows mmHg 220
